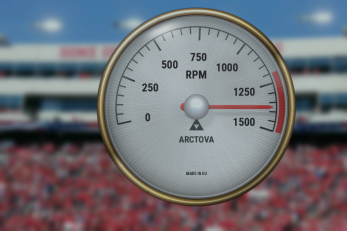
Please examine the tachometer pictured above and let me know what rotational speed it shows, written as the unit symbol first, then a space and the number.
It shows rpm 1375
